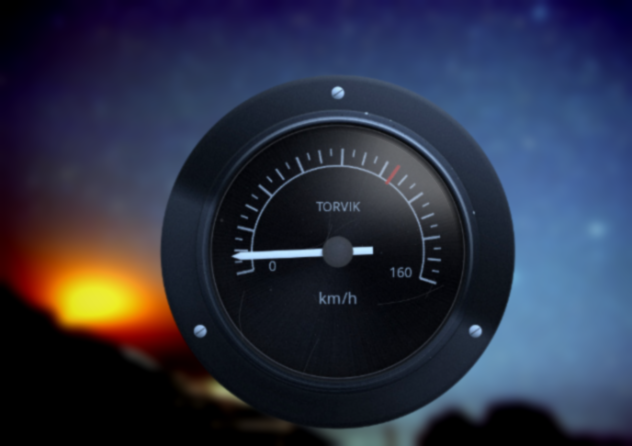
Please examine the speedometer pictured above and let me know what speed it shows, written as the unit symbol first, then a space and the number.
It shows km/h 7.5
